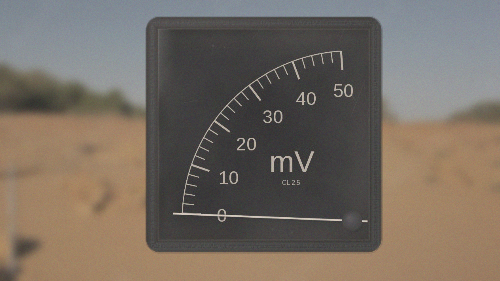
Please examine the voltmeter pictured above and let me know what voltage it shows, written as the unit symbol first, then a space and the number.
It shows mV 0
